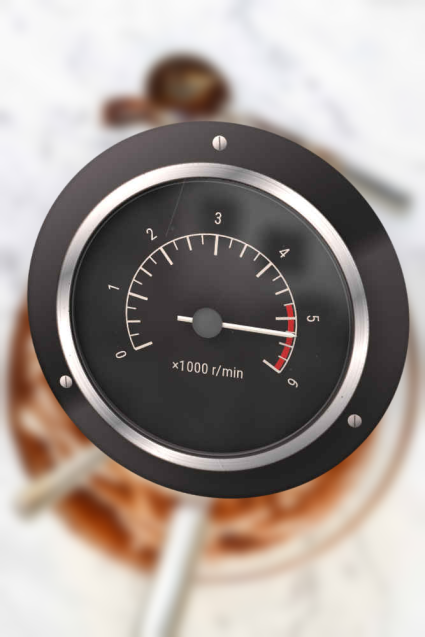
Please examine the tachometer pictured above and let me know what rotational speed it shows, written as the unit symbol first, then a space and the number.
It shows rpm 5250
